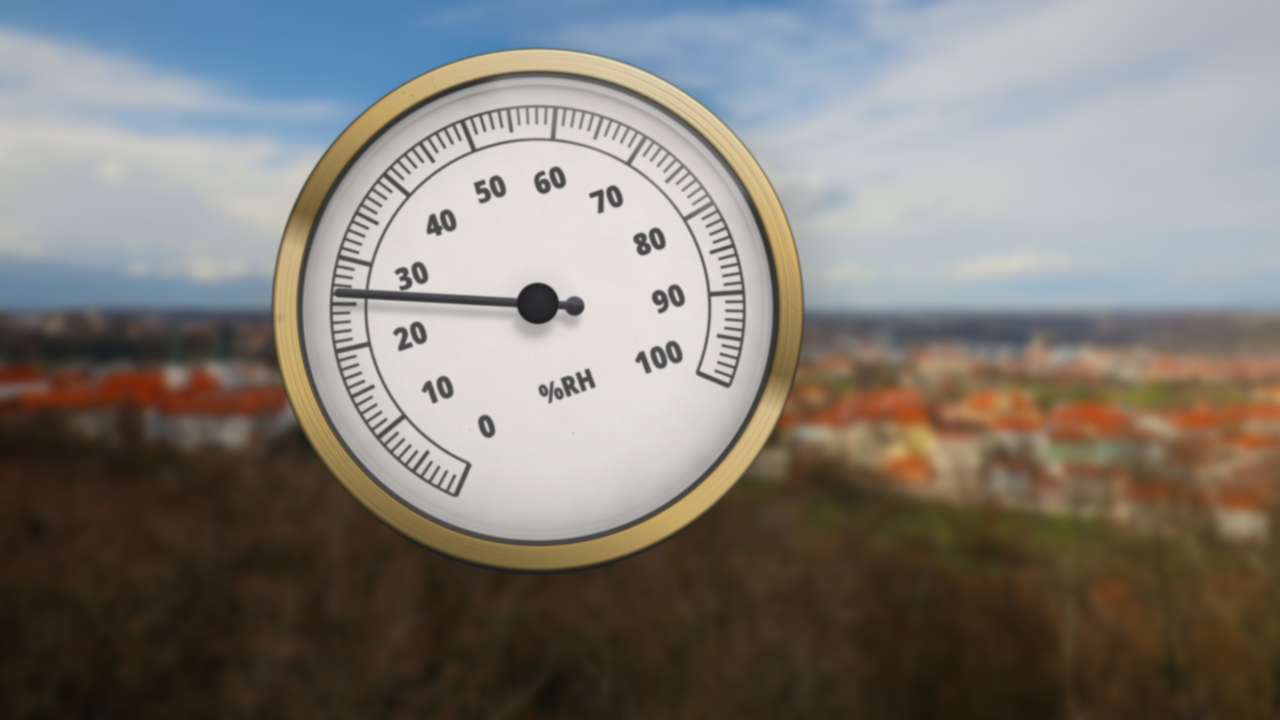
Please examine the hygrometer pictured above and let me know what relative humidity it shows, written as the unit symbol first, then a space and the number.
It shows % 26
